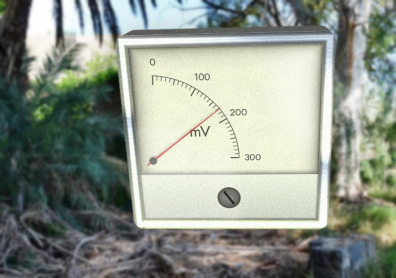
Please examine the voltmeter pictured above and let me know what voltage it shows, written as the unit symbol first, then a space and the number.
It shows mV 170
